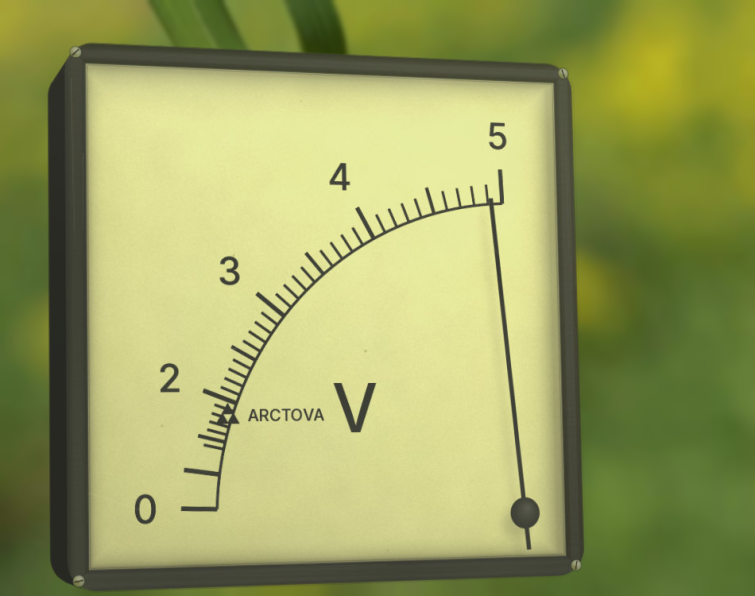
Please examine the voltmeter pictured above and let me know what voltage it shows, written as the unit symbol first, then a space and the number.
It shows V 4.9
